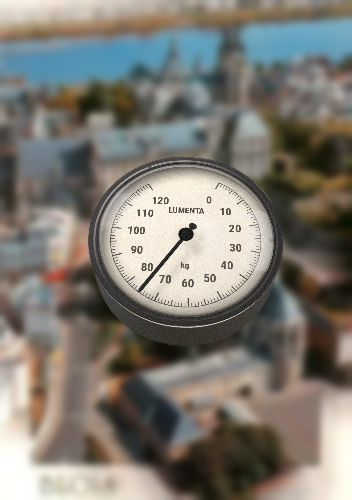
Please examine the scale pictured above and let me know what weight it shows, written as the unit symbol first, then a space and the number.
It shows kg 75
